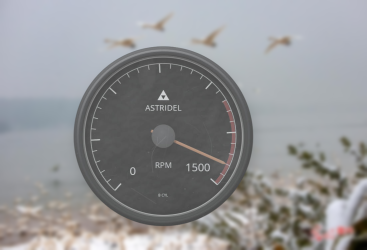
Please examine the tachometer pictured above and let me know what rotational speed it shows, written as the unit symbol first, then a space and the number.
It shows rpm 1400
